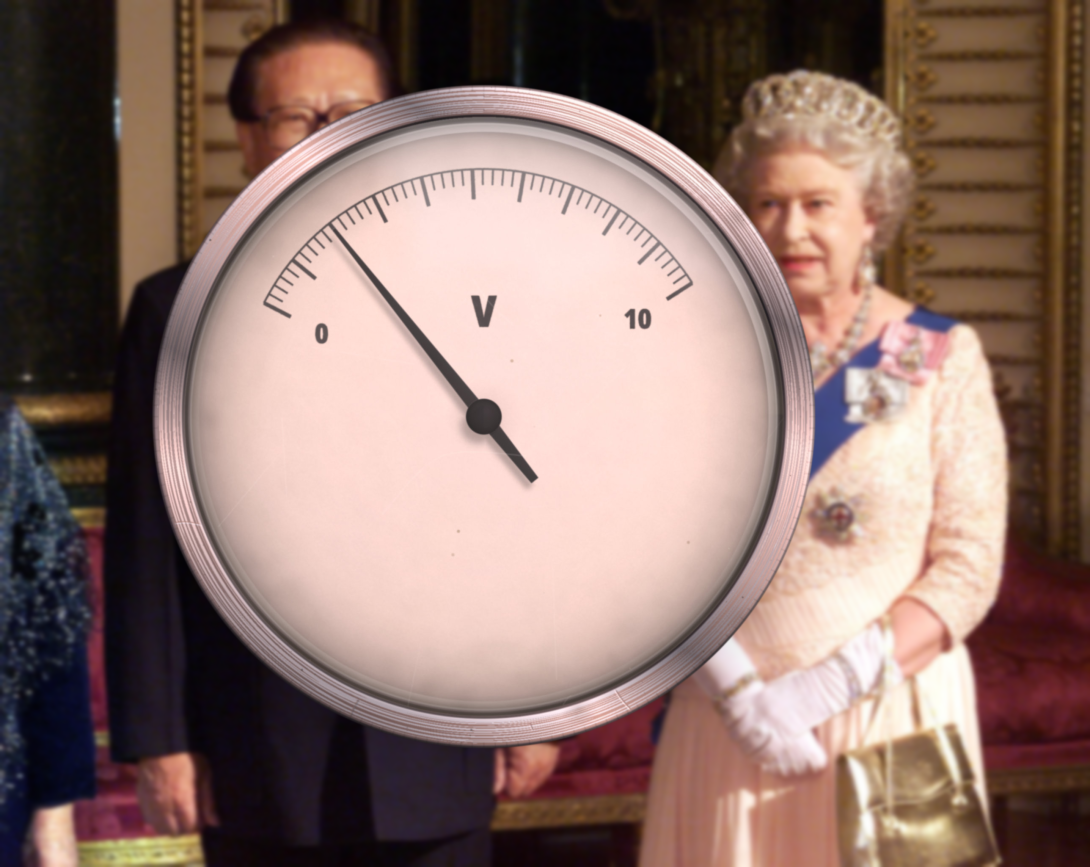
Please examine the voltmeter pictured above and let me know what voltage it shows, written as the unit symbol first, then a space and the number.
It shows V 2
